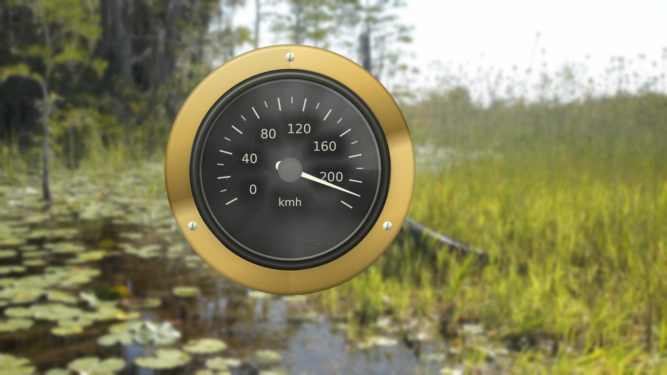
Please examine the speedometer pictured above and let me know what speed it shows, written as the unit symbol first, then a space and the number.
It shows km/h 210
